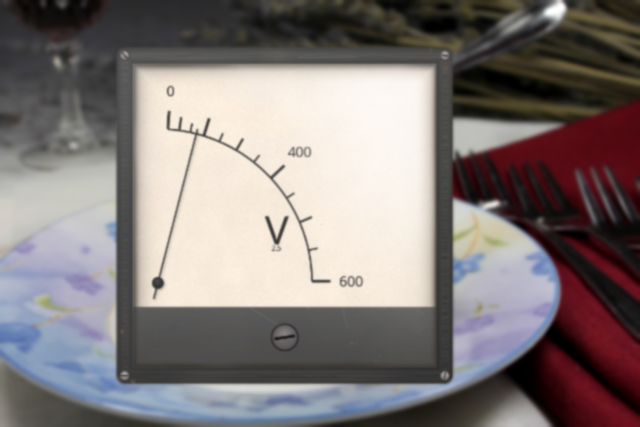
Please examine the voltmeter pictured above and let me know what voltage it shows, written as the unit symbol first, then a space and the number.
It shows V 175
